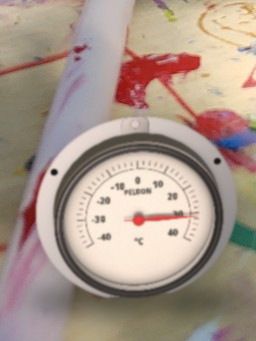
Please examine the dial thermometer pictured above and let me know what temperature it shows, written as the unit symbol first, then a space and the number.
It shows °C 30
